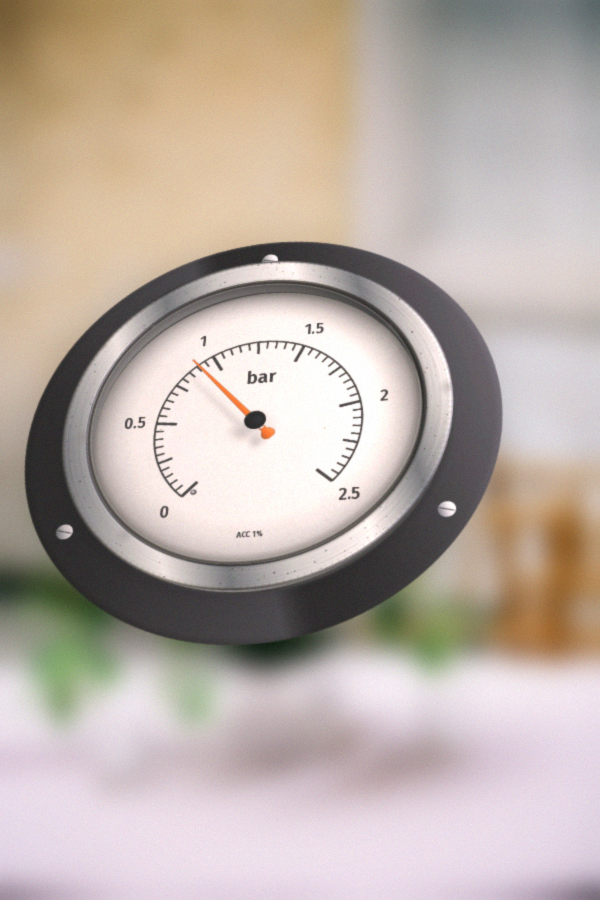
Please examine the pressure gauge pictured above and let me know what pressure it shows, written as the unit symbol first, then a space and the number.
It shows bar 0.9
